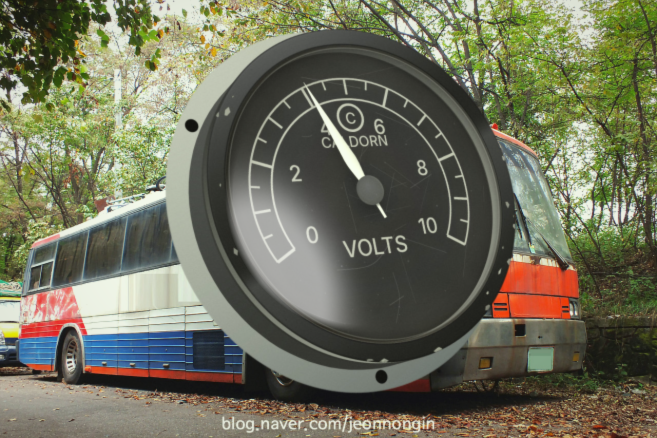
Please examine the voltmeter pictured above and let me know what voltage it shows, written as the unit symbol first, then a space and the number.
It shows V 4
